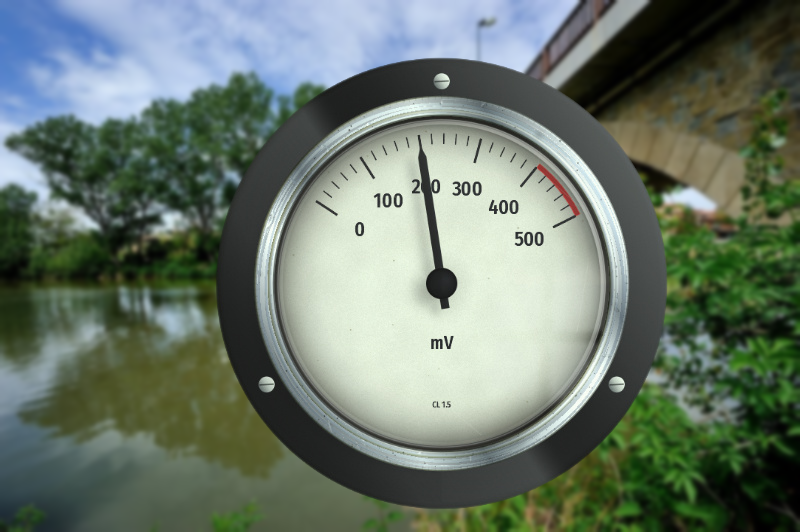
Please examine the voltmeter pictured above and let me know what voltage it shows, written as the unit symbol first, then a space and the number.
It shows mV 200
